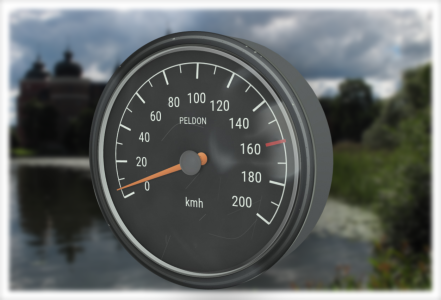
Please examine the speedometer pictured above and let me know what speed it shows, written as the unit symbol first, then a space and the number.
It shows km/h 5
